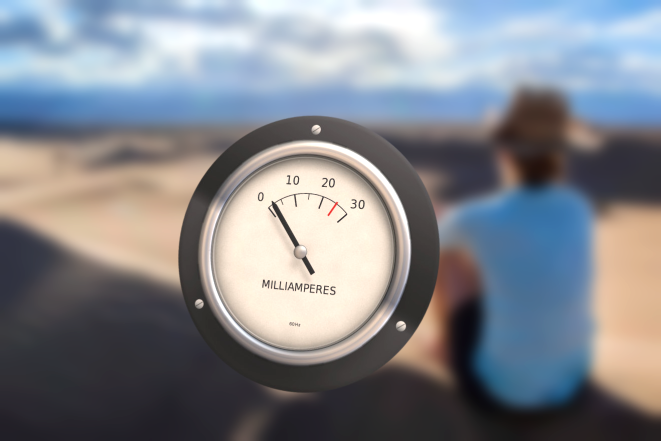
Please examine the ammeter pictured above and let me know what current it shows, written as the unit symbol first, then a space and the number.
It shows mA 2.5
